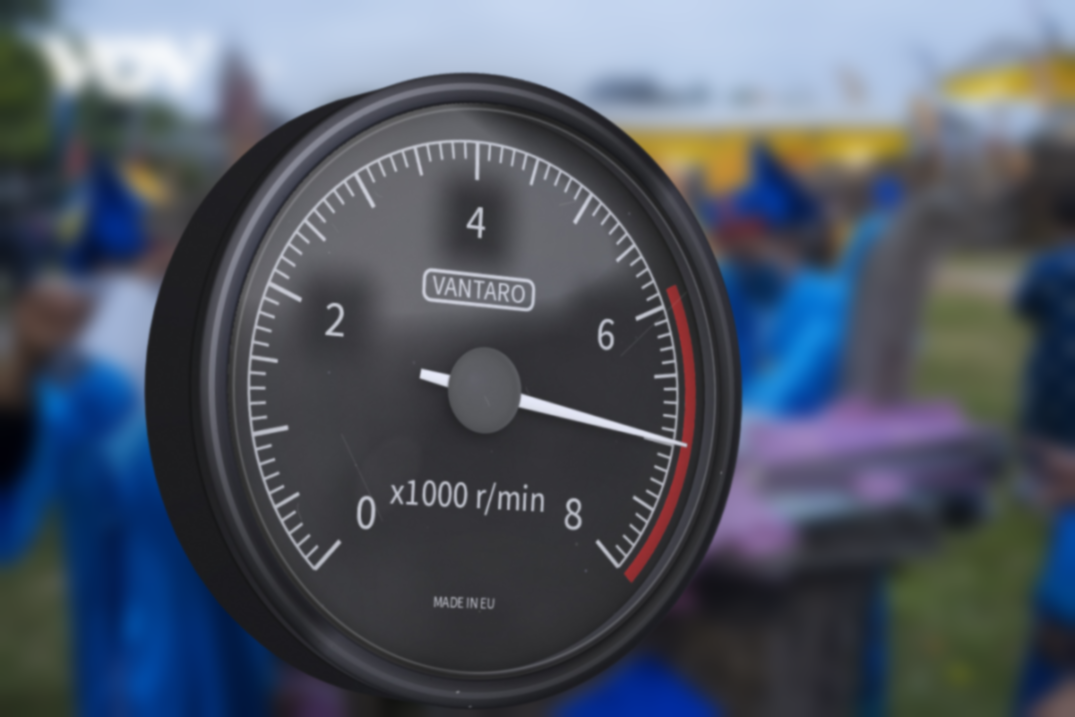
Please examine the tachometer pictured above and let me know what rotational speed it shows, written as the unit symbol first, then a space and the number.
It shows rpm 7000
